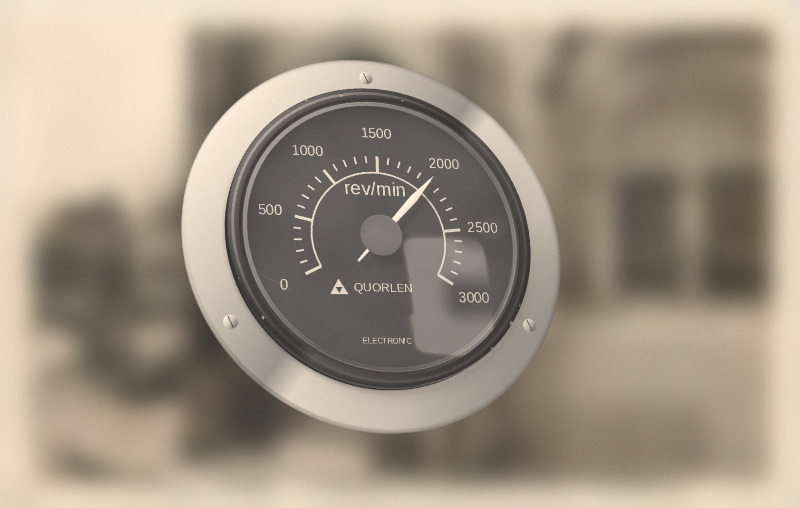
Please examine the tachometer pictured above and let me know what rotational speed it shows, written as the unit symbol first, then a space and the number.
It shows rpm 2000
